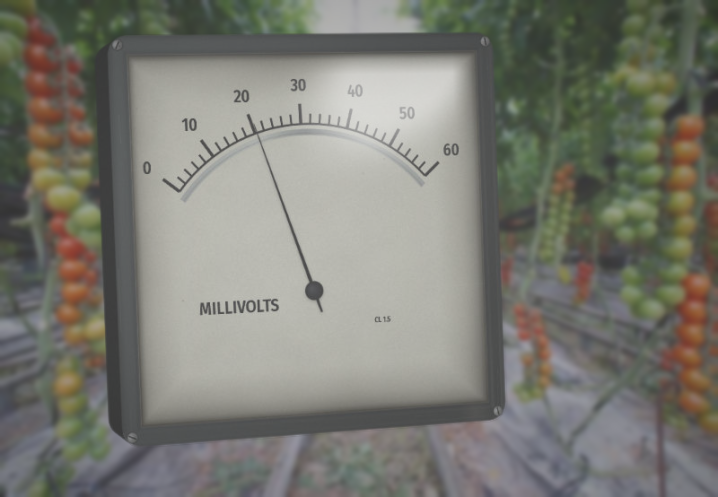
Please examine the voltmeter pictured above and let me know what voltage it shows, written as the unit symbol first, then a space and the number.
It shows mV 20
